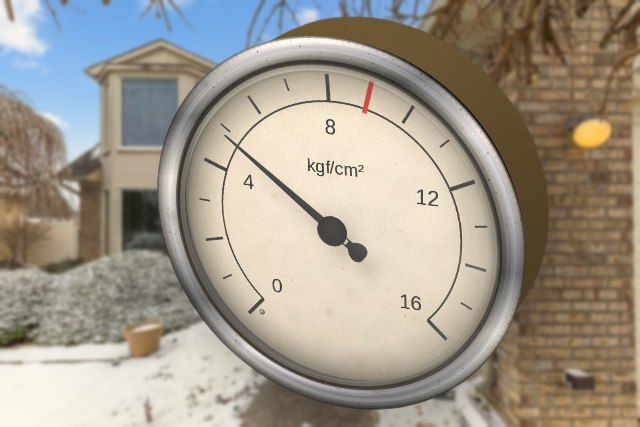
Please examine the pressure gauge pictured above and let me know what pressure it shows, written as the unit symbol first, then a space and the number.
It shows kg/cm² 5
